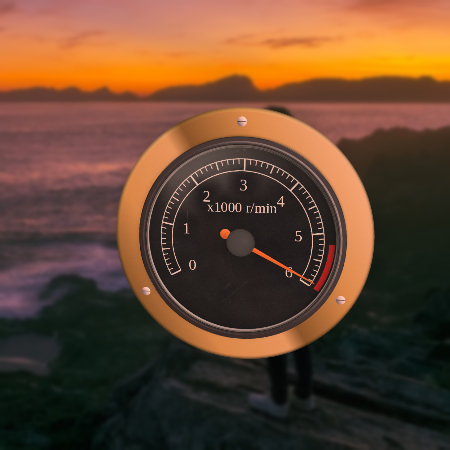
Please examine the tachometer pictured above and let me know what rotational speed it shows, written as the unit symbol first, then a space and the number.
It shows rpm 5900
